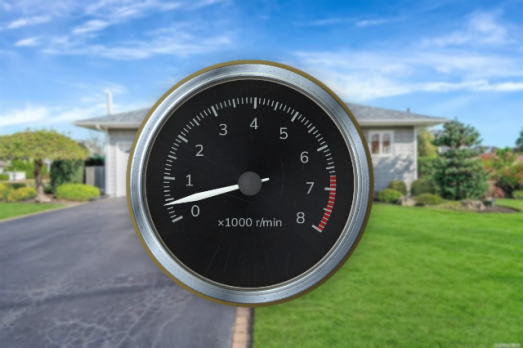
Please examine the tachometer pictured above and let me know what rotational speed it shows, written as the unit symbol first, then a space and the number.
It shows rpm 400
